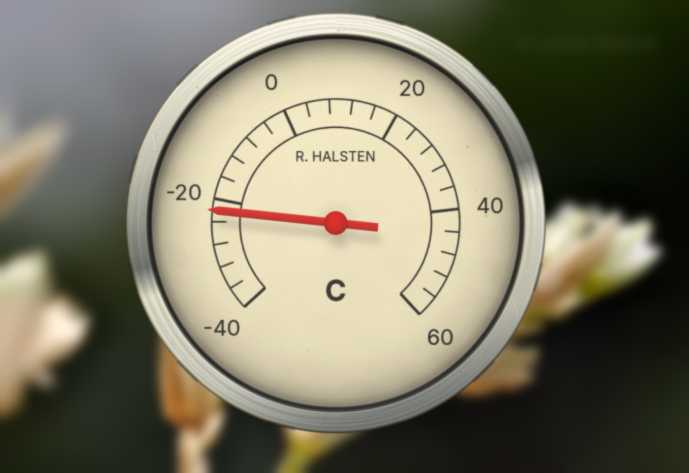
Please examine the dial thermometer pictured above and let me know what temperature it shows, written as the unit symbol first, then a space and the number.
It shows °C -22
